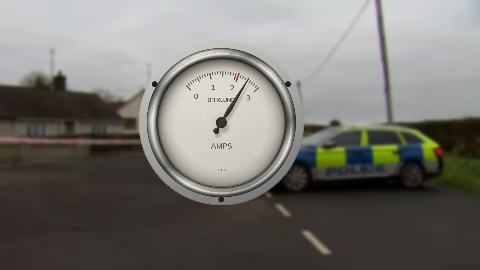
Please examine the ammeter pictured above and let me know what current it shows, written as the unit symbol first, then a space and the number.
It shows A 2.5
